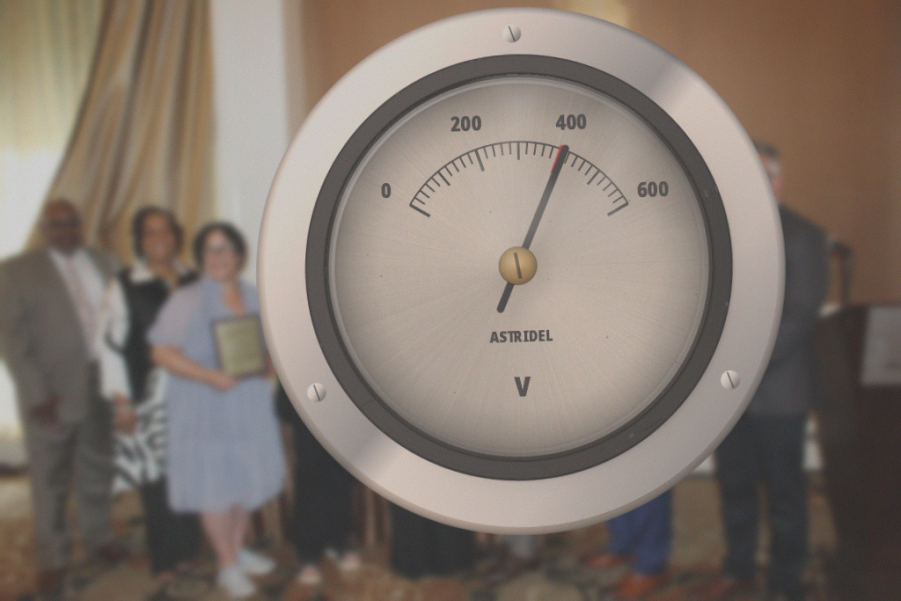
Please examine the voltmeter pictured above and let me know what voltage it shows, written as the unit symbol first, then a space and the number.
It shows V 410
